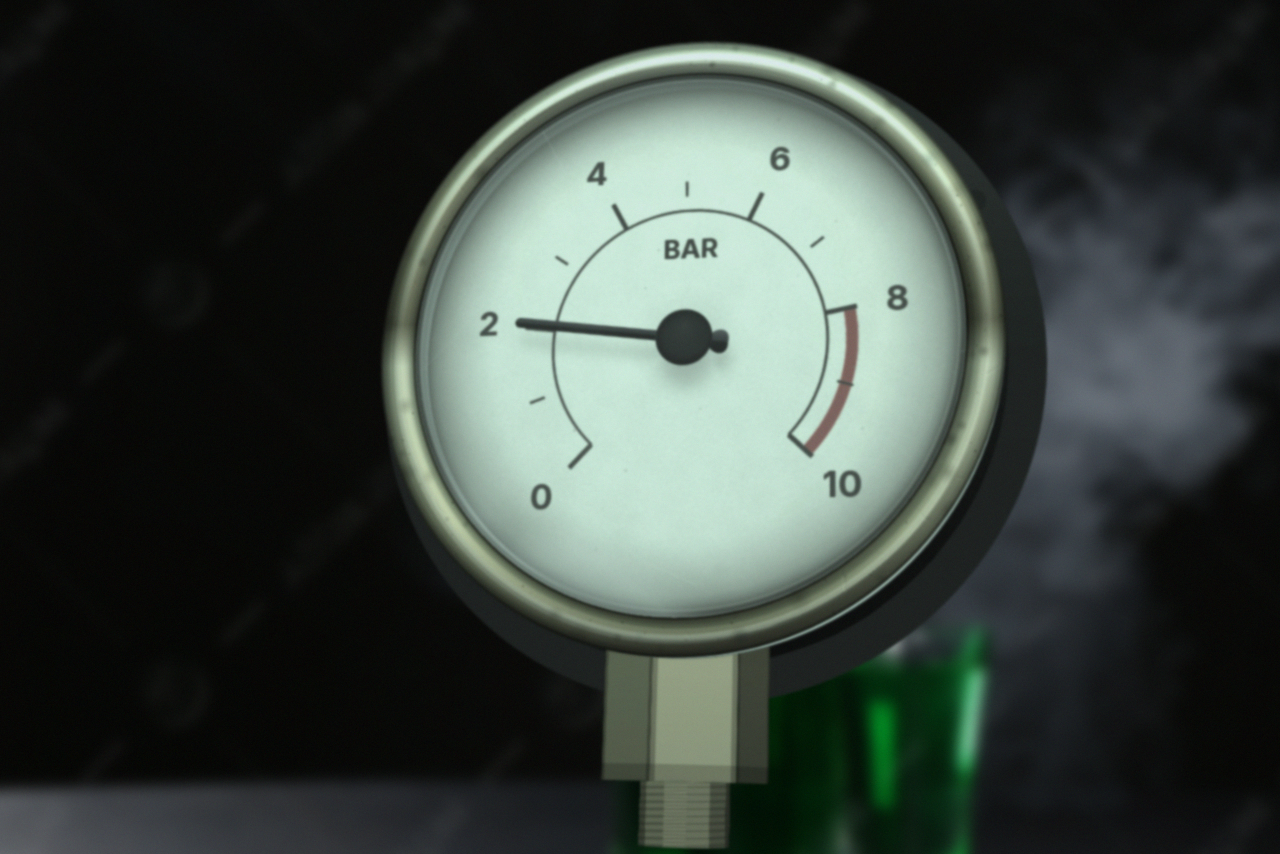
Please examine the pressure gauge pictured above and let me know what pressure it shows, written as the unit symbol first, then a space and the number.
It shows bar 2
